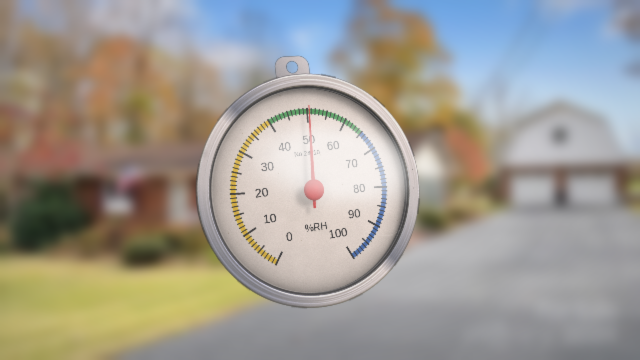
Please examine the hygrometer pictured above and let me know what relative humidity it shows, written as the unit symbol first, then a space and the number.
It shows % 50
